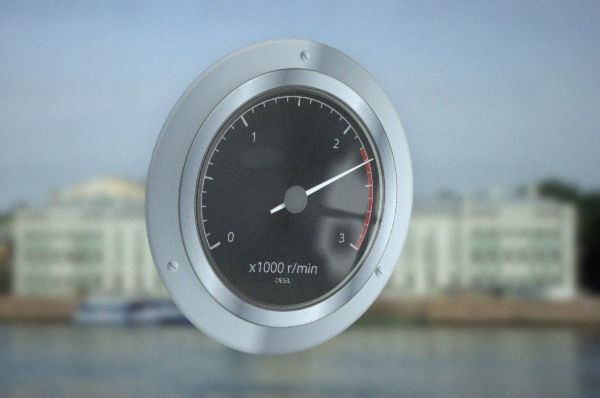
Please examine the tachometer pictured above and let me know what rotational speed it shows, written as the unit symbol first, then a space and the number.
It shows rpm 2300
